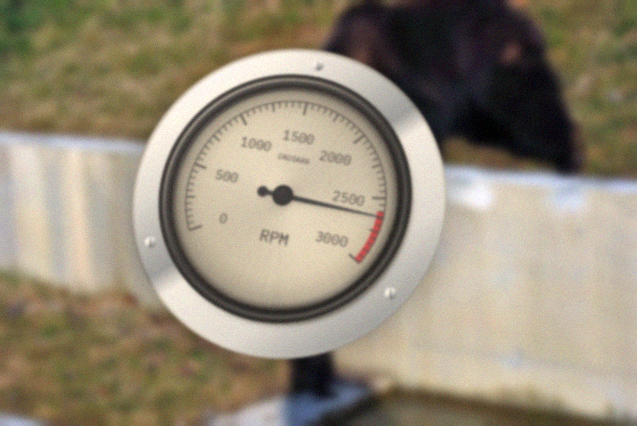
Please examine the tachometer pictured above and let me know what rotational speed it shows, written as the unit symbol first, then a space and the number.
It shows rpm 2650
